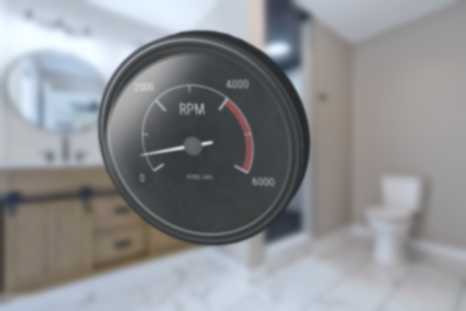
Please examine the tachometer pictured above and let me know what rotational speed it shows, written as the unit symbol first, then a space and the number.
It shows rpm 500
